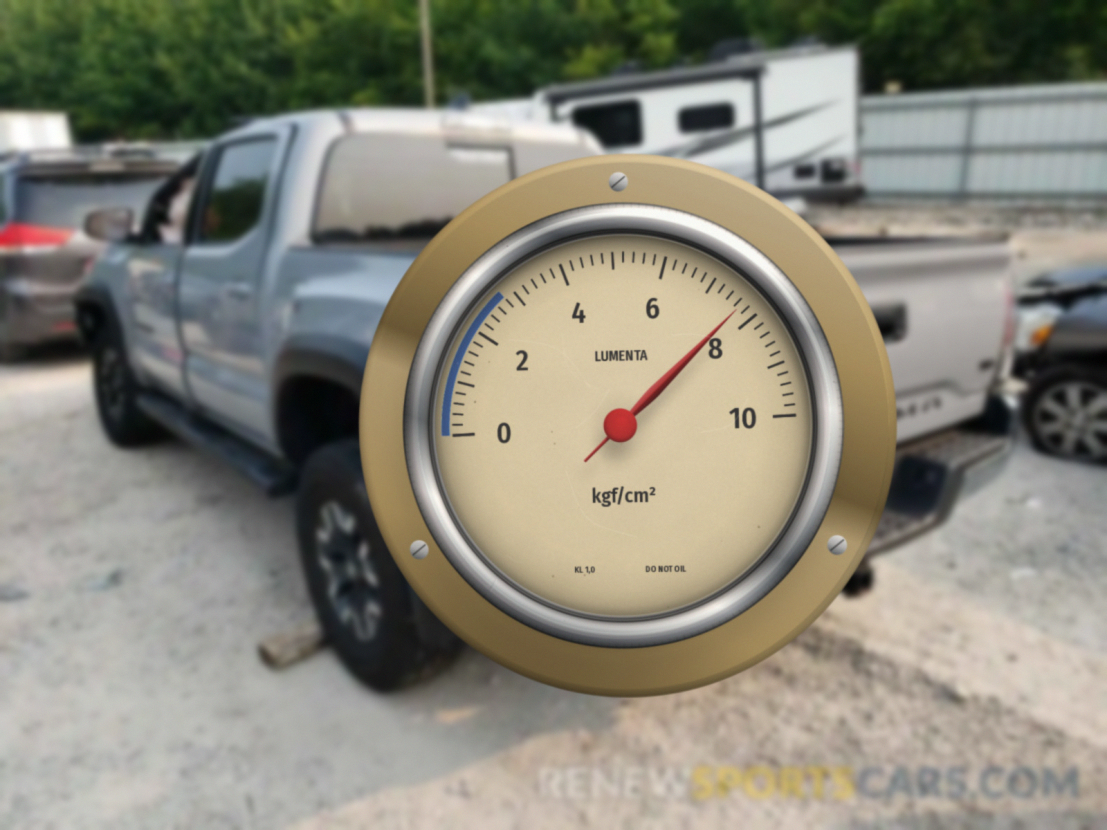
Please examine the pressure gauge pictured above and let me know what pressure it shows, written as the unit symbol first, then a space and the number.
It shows kg/cm² 7.7
